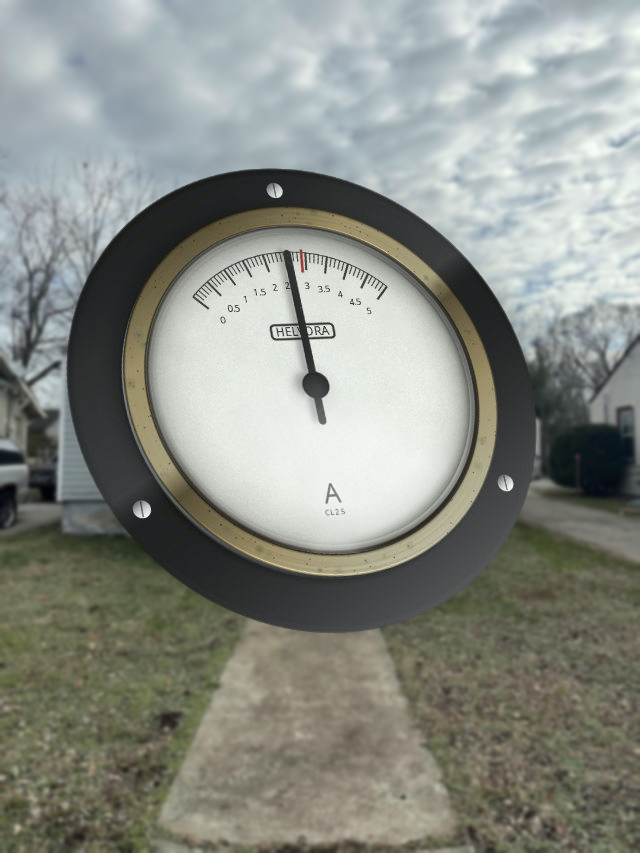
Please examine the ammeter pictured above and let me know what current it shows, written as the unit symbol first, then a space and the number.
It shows A 2.5
